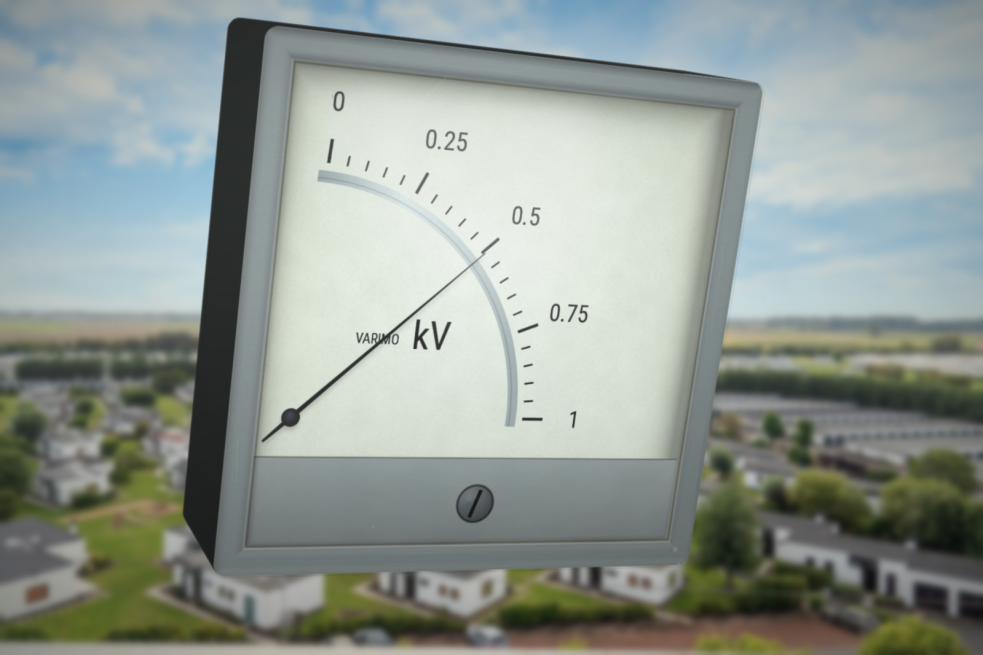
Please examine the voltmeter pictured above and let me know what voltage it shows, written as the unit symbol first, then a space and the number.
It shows kV 0.5
